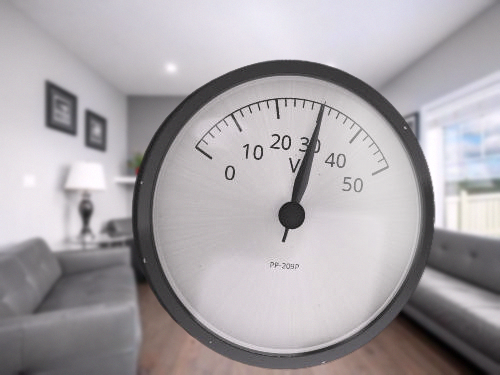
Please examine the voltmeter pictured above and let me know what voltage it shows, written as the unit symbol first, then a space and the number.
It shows V 30
